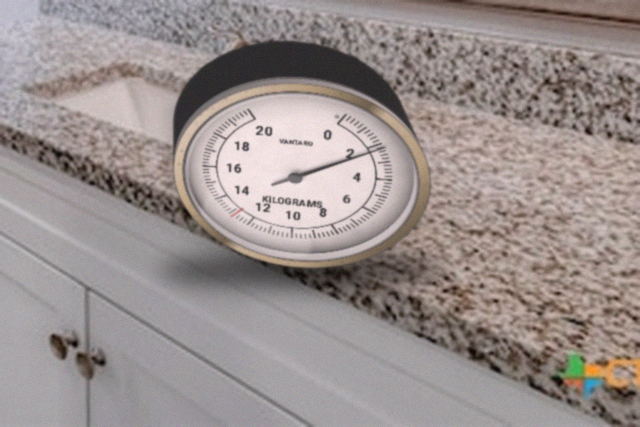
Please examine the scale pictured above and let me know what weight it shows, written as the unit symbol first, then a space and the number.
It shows kg 2
